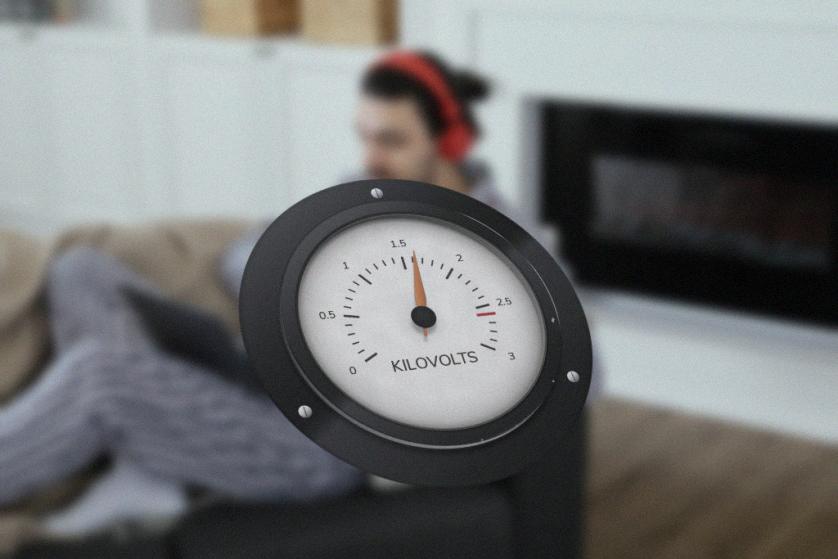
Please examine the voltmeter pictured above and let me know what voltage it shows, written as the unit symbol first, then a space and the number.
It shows kV 1.6
